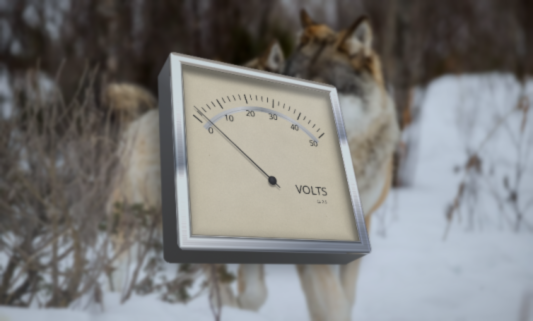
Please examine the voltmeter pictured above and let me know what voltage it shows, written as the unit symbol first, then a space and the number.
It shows V 2
